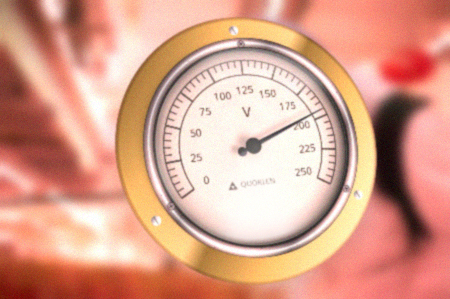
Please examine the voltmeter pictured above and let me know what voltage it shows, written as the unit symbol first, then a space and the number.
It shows V 195
